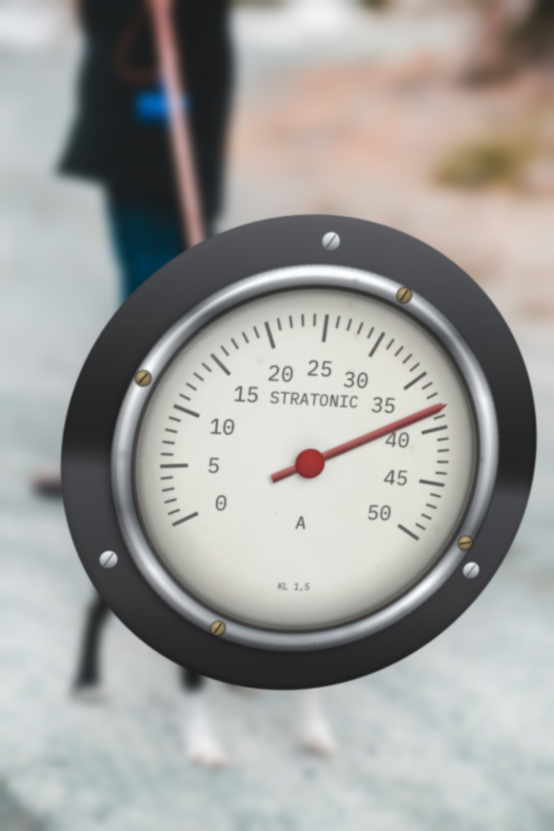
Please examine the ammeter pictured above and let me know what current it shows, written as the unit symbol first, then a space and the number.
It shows A 38
